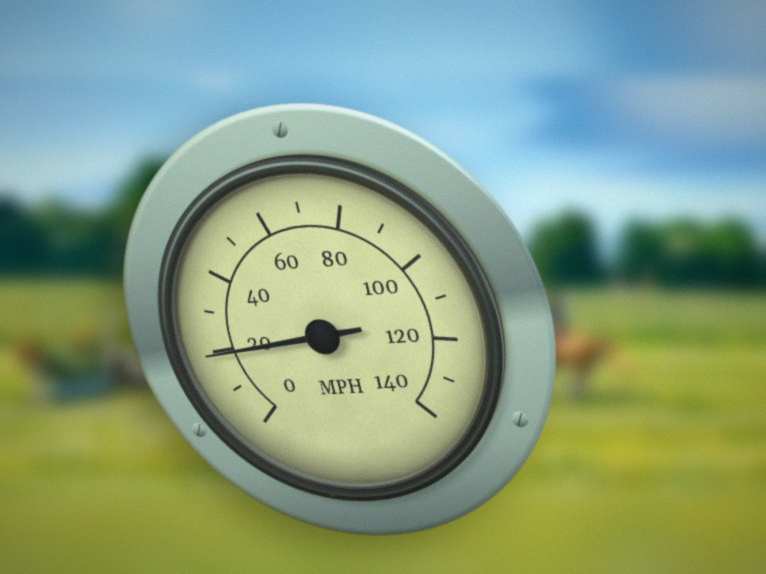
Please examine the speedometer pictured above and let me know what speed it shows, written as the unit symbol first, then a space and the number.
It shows mph 20
